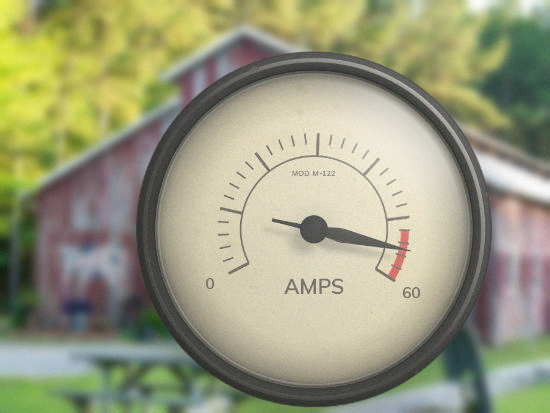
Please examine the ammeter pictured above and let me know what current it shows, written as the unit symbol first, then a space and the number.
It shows A 55
